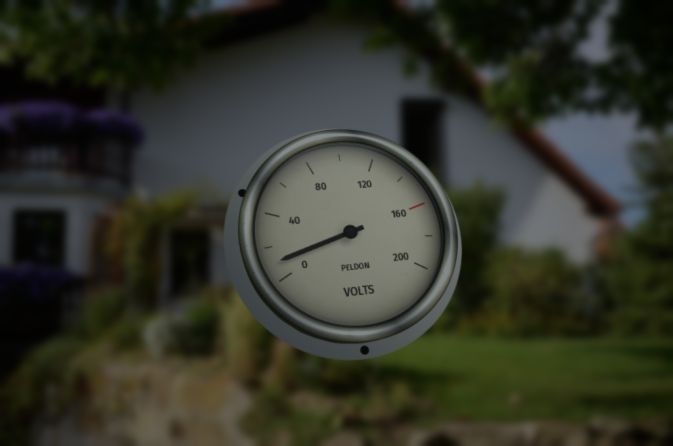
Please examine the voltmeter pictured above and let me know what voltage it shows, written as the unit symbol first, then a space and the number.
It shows V 10
